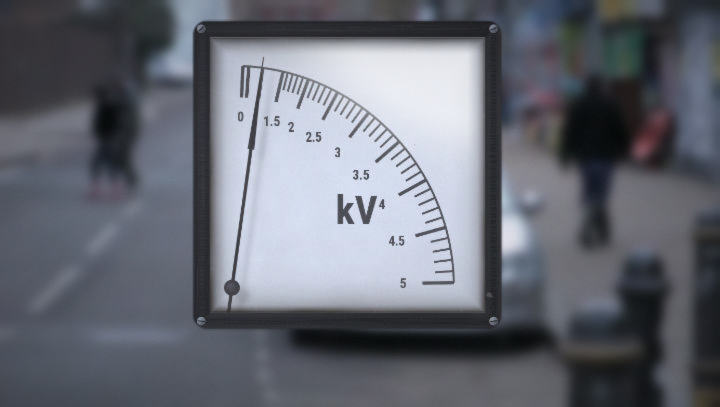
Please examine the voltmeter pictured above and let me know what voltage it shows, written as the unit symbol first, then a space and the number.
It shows kV 1
